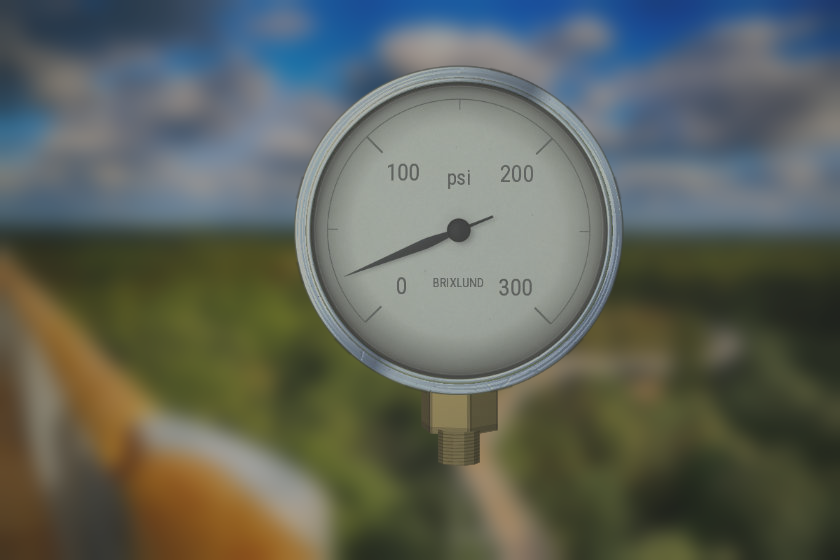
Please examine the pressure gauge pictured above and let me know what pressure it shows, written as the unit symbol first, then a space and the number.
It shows psi 25
